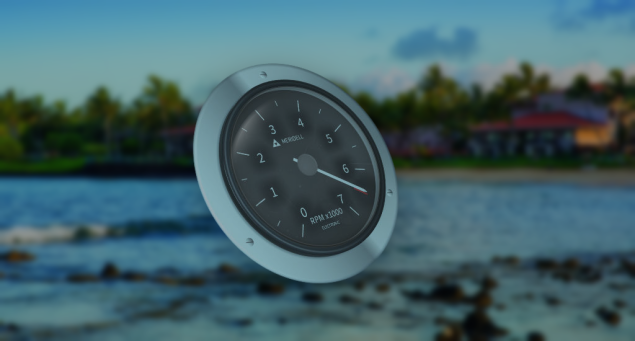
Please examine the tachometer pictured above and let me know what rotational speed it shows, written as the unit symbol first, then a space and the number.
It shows rpm 6500
